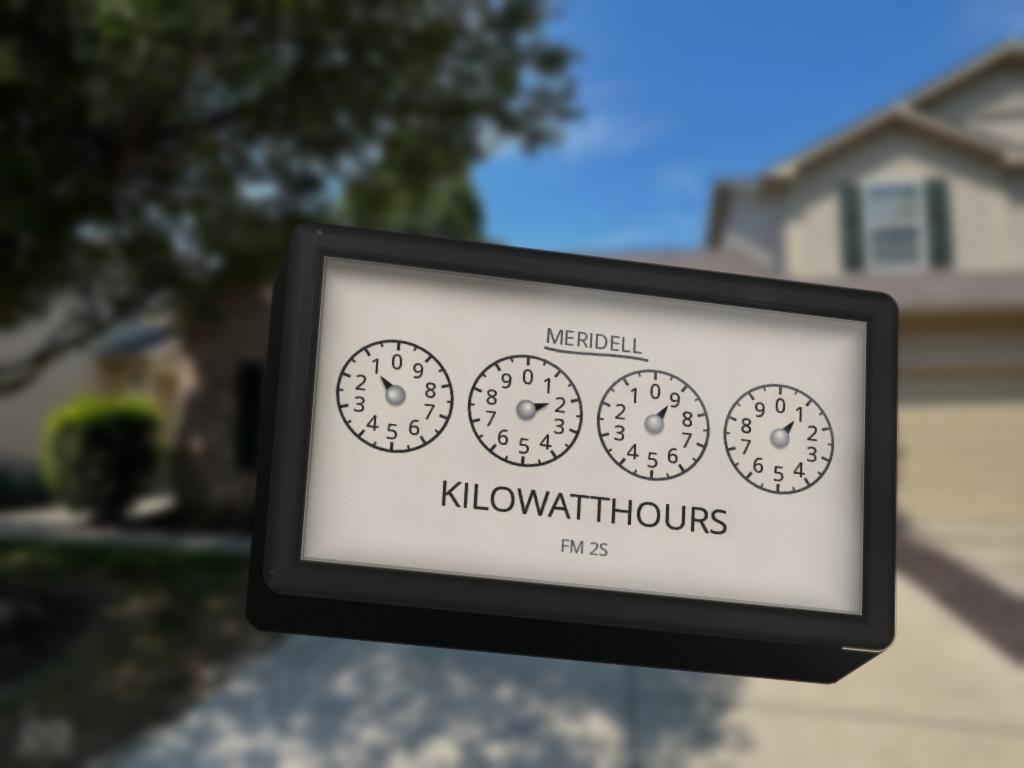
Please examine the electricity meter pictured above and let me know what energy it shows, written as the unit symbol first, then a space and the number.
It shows kWh 1191
